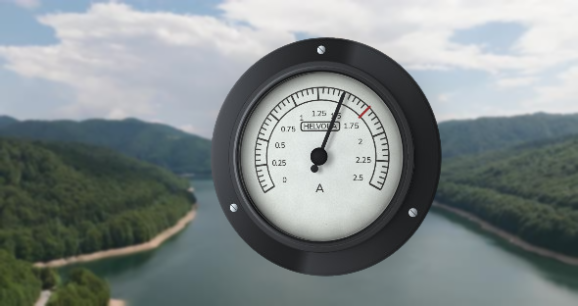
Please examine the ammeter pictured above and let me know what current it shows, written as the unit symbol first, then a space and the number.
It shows A 1.5
